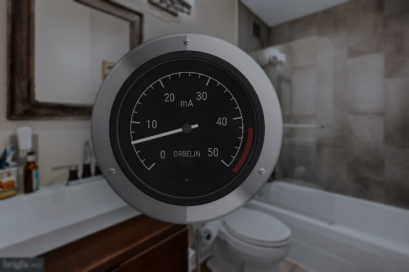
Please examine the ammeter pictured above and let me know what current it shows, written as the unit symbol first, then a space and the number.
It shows mA 6
